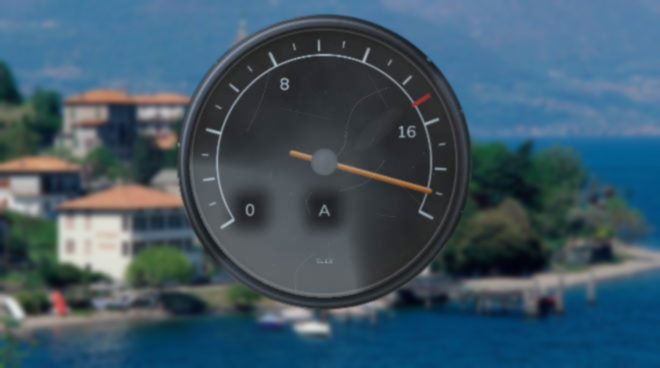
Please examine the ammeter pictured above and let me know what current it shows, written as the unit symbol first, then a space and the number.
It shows A 19
